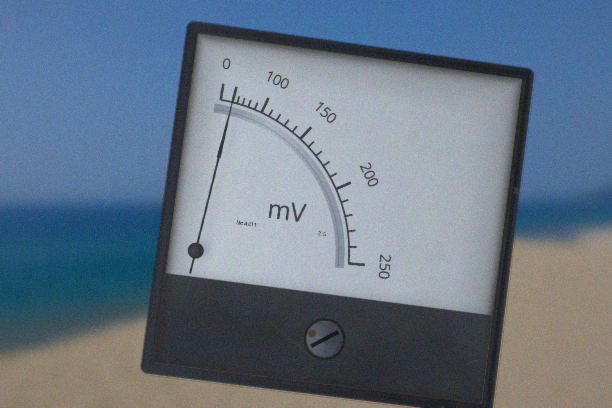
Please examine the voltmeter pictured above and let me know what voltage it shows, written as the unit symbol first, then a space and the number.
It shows mV 50
